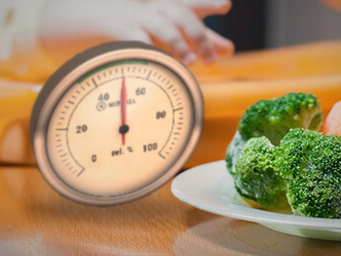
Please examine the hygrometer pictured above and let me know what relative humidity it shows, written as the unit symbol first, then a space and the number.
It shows % 50
